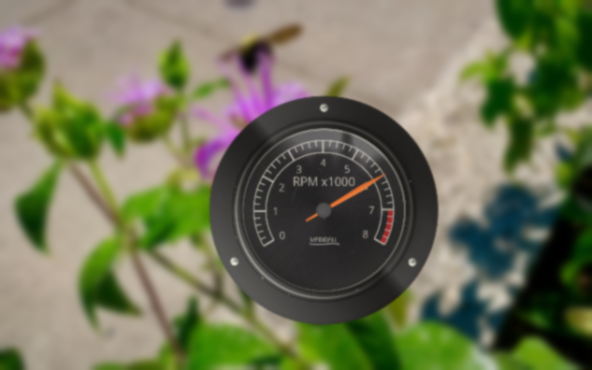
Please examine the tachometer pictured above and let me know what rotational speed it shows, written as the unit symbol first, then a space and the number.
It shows rpm 6000
